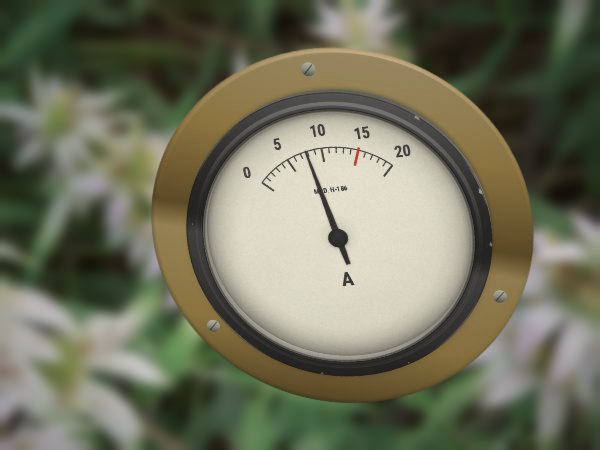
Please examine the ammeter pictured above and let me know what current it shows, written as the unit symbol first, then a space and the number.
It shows A 8
